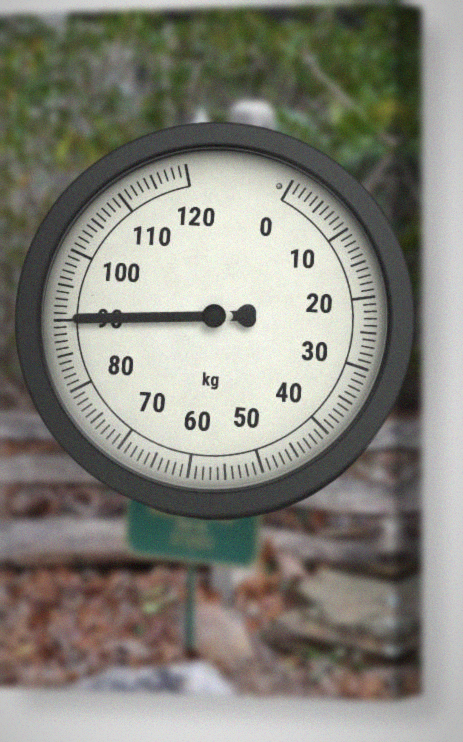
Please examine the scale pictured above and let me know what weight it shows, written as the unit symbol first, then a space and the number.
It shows kg 90
